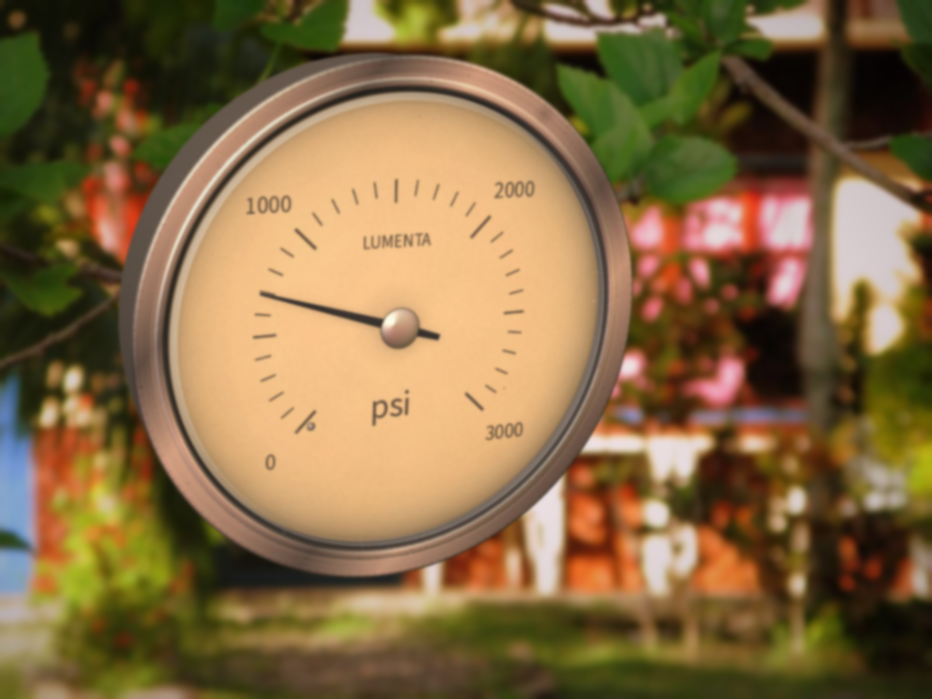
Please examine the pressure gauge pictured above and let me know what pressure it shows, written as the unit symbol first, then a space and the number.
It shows psi 700
